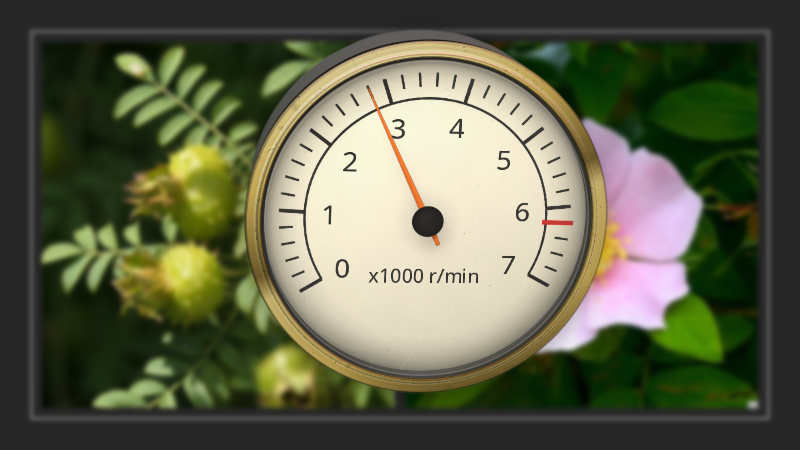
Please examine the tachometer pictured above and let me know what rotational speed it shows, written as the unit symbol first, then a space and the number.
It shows rpm 2800
